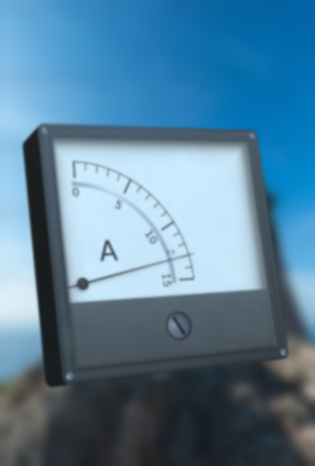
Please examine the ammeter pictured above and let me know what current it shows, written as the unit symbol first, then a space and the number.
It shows A 13
